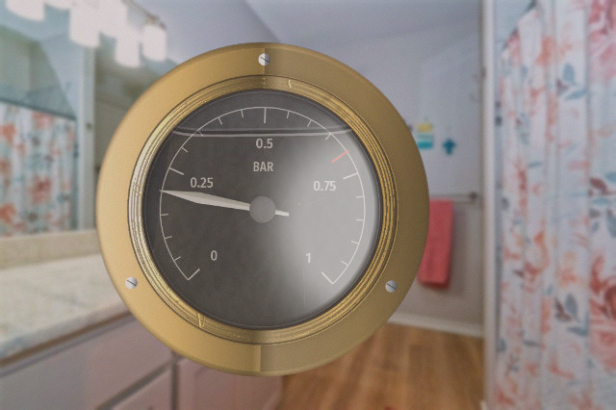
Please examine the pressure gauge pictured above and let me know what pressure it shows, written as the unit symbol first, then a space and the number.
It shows bar 0.2
